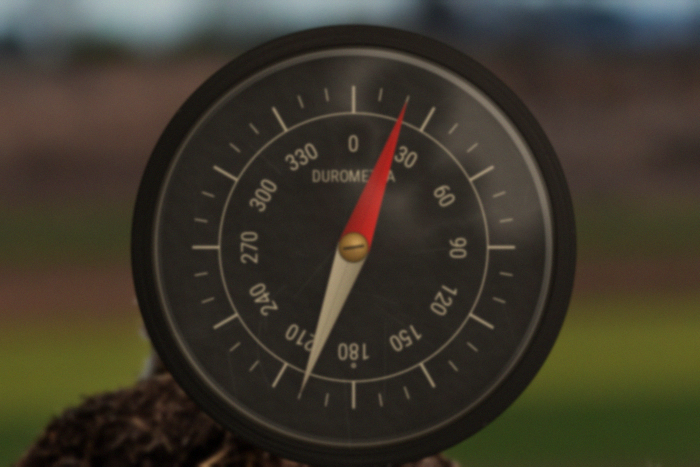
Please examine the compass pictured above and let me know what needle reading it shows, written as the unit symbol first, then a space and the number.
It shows ° 20
